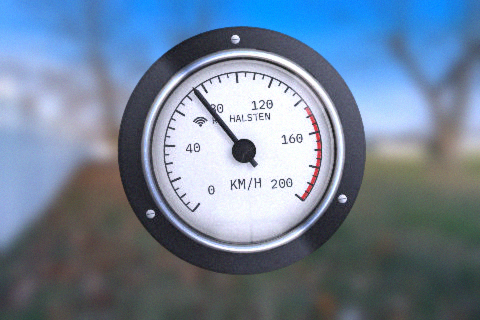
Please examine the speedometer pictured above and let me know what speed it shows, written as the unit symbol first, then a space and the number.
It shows km/h 75
